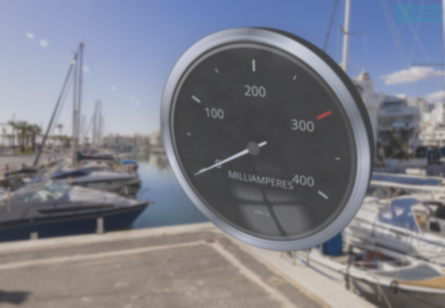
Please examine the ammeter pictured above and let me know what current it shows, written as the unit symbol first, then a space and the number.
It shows mA 0
